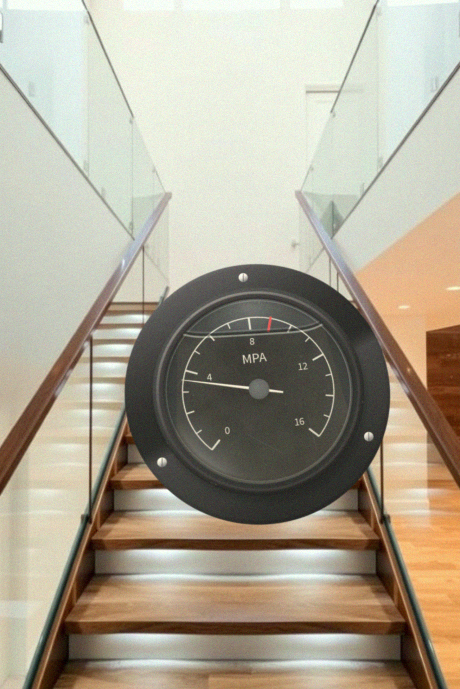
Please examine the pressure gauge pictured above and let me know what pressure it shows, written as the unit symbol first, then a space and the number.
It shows MPa 3.5
